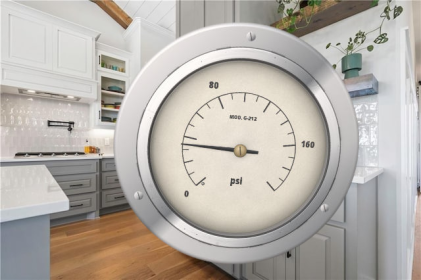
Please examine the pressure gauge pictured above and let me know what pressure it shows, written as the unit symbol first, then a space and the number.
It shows psi 35
